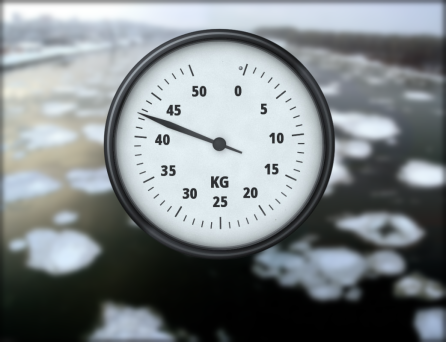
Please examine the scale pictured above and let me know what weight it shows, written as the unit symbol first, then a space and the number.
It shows kg 42.5
